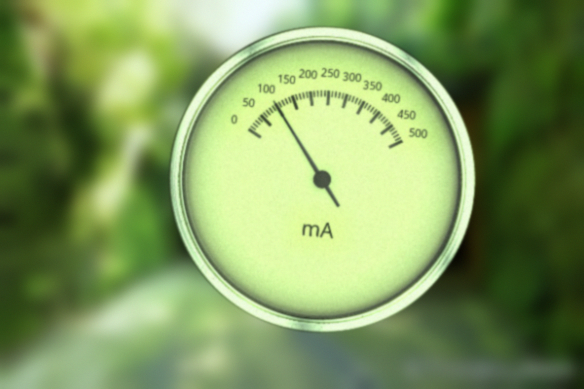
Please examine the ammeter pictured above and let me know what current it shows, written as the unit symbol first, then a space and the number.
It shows mA 100
